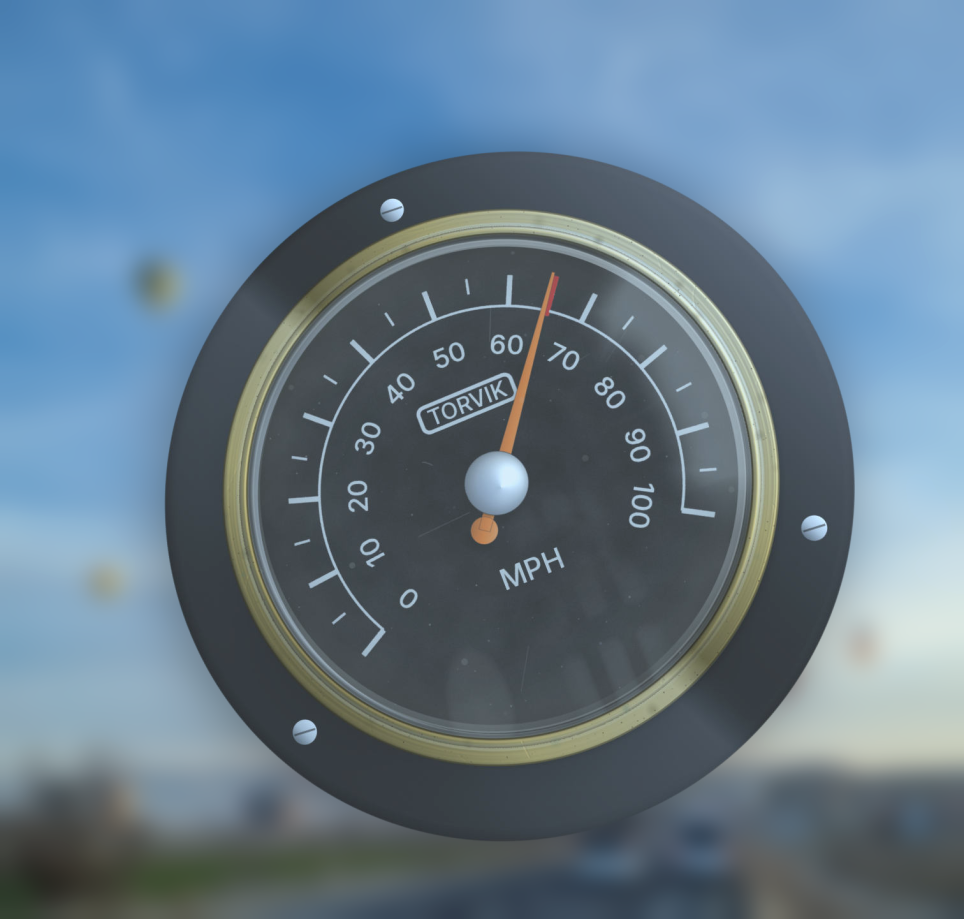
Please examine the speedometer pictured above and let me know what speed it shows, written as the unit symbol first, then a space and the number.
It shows mph 65
